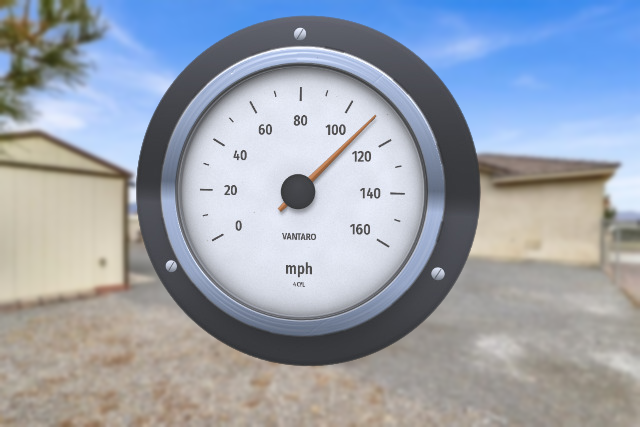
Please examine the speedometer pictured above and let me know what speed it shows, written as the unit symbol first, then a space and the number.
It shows mph 110
